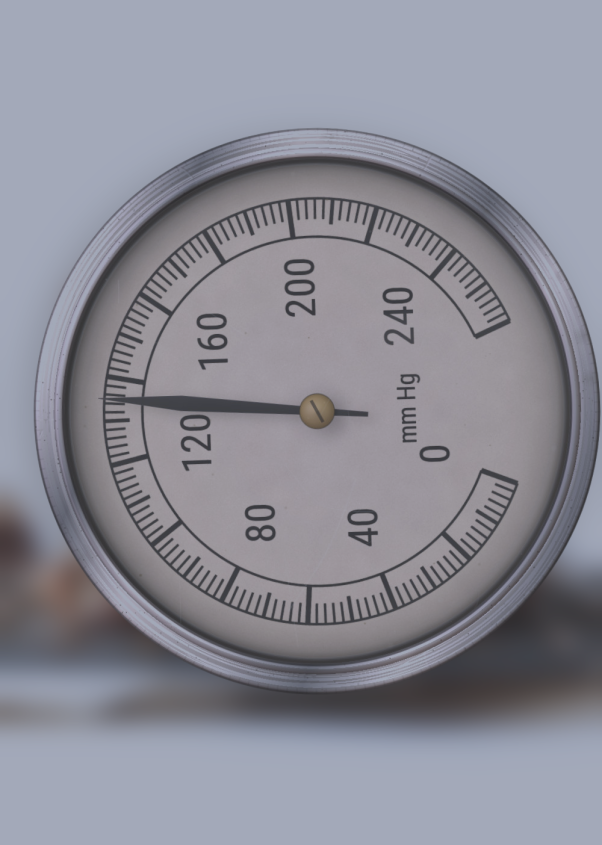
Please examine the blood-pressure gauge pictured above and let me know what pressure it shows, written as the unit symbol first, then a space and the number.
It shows mmHg 135
